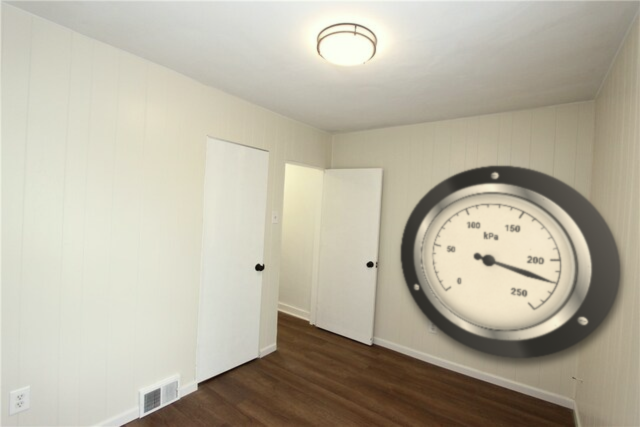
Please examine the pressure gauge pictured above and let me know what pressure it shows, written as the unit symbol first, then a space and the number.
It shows kPa 220
